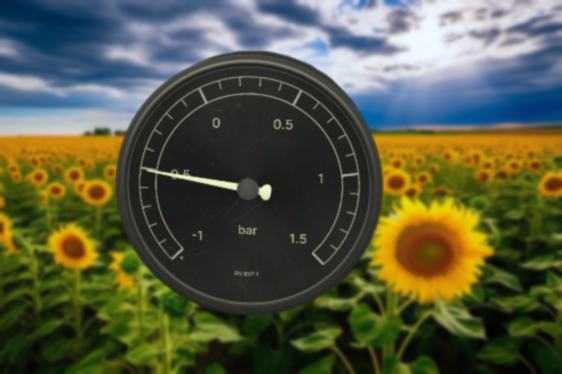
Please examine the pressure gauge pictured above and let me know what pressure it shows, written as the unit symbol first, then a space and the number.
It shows bar -0.5
